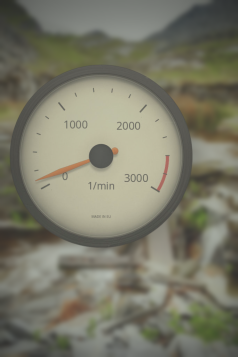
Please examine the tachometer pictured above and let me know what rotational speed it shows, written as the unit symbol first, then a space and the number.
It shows rpm 100
